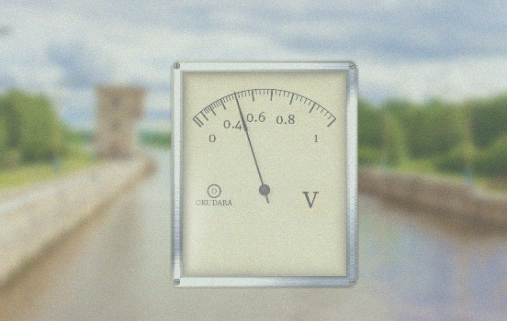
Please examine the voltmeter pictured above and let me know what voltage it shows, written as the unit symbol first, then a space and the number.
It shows V 0.5
